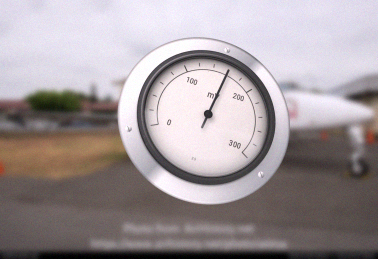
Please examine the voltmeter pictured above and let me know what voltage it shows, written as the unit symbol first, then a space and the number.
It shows mV 160
